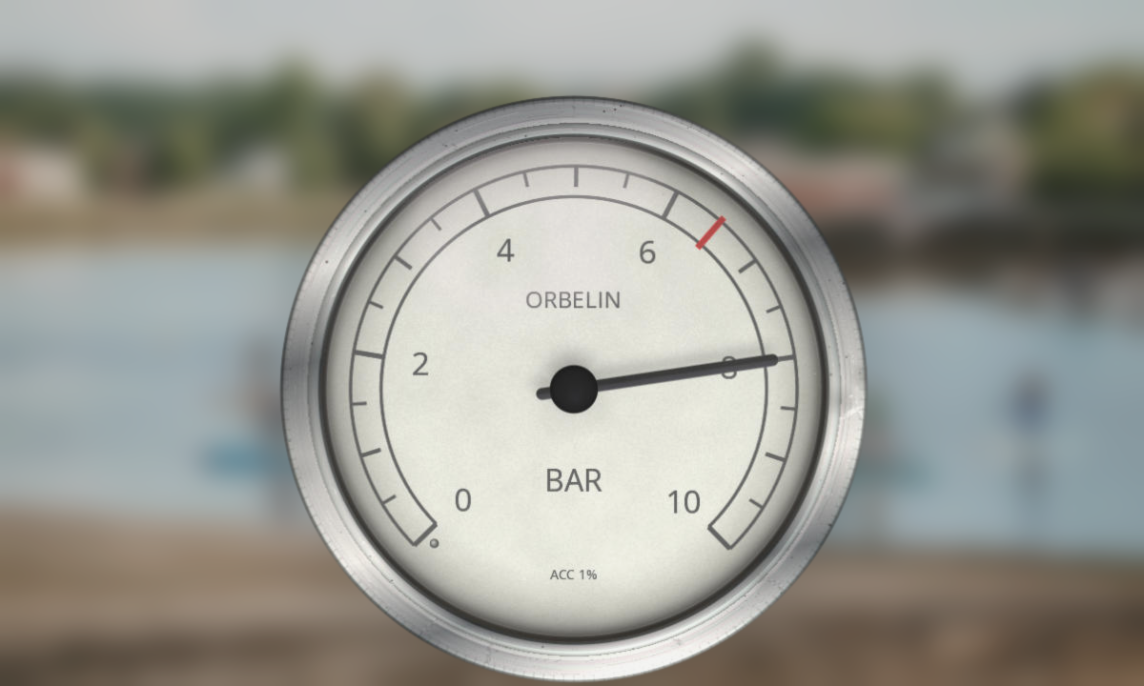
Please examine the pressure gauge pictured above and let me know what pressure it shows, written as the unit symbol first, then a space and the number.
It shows bar 8
